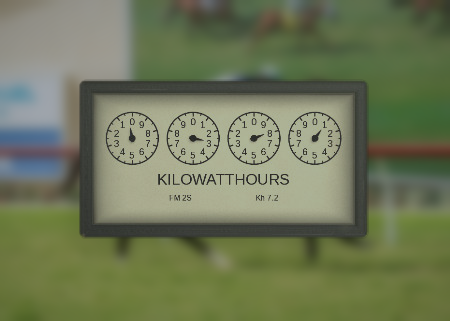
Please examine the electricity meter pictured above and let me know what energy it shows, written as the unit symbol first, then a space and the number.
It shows kWh 281
